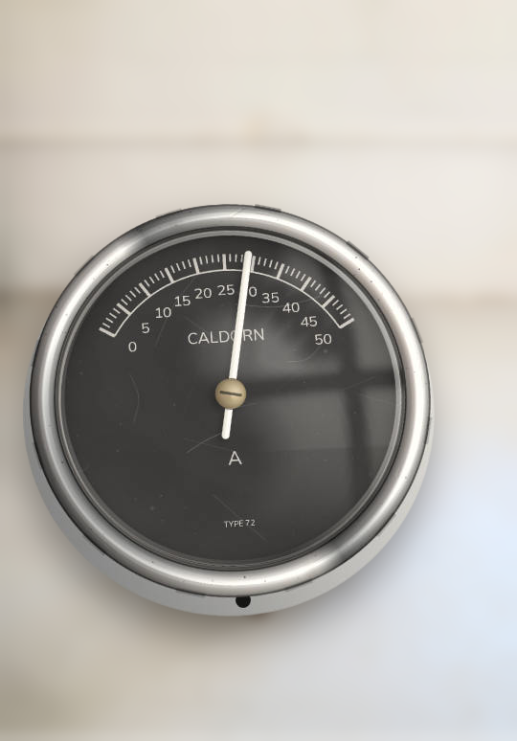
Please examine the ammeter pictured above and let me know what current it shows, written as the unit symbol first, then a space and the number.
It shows A 29
